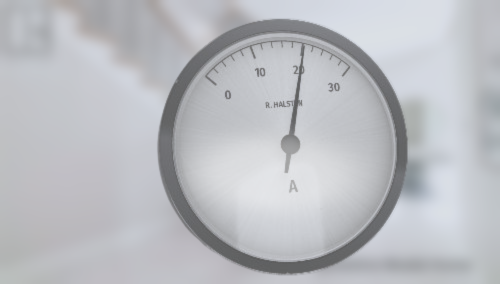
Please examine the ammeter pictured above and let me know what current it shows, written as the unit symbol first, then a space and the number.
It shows A 20
